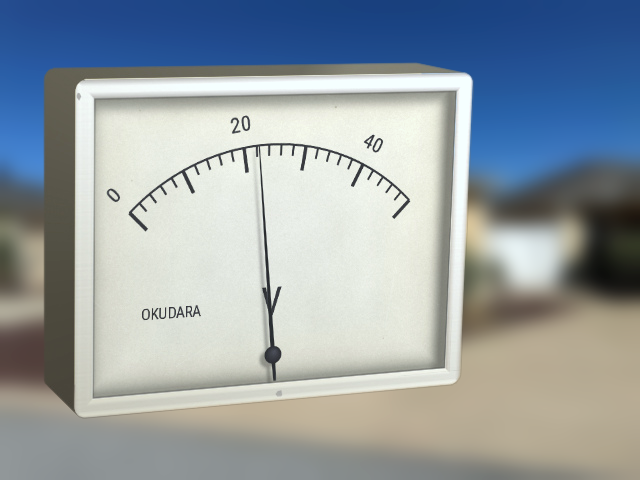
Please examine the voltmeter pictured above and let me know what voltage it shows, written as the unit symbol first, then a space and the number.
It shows V 22
